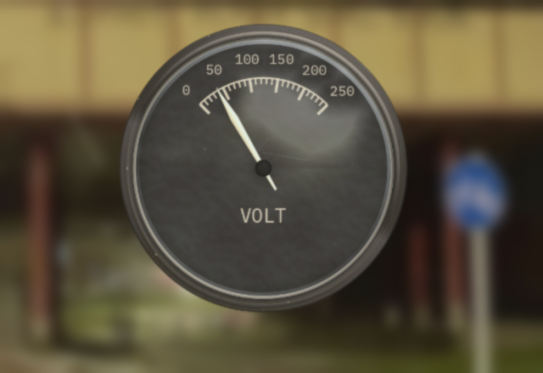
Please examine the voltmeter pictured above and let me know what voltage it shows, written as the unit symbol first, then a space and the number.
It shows V 40
